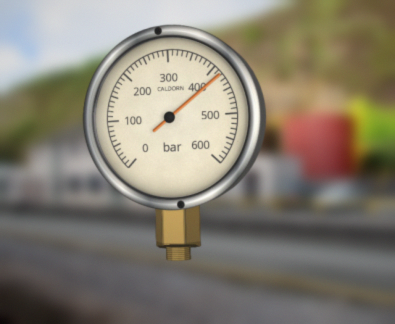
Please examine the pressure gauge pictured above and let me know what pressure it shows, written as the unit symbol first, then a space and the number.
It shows bar 420
